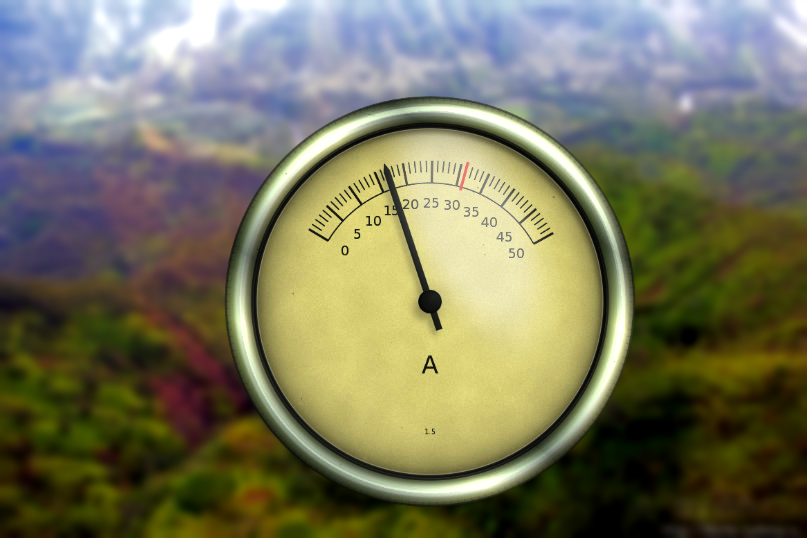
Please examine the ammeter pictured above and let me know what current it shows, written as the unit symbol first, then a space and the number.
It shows A 17
